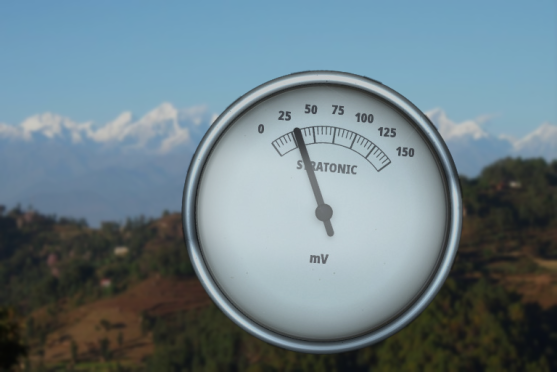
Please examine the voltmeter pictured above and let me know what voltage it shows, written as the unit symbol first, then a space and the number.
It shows mV 30
